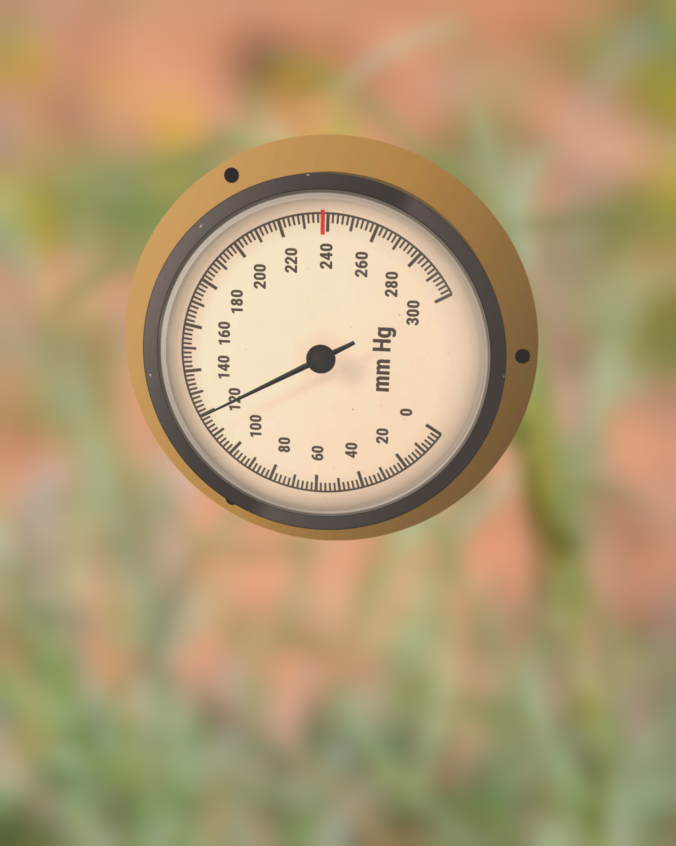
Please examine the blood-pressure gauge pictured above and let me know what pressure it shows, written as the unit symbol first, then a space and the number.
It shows mmHg 120
